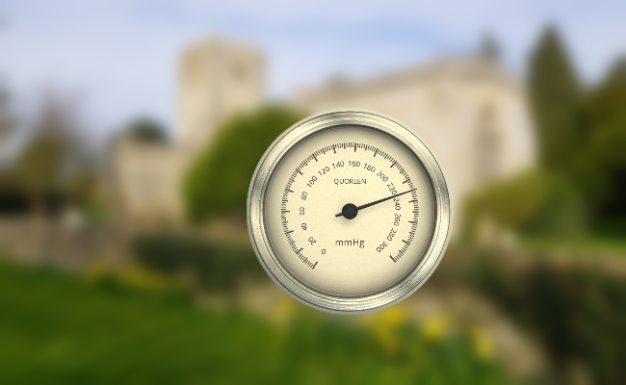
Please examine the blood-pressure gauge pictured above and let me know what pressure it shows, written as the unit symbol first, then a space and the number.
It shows mmHg 230
